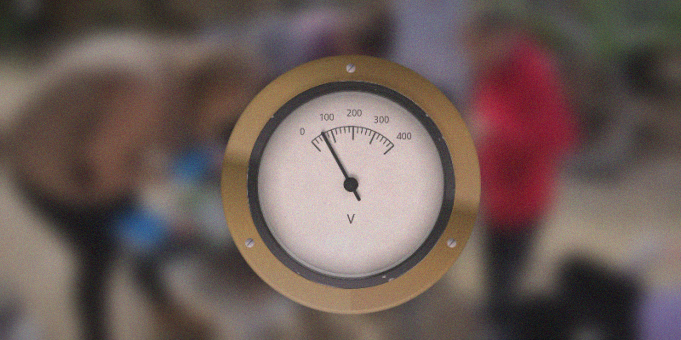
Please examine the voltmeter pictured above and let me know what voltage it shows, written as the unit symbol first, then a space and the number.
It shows V 60
